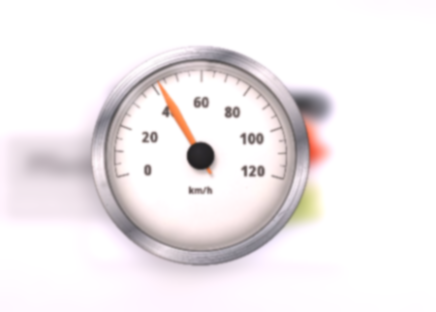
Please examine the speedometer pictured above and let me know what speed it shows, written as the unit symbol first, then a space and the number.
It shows km/h 42.5
